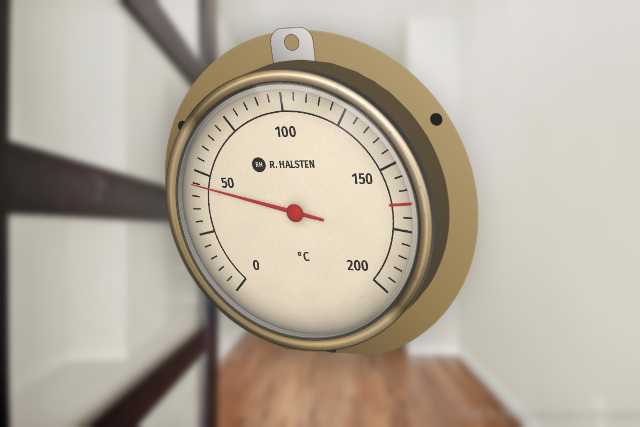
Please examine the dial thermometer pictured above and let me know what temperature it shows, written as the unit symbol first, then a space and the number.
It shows °C 45
